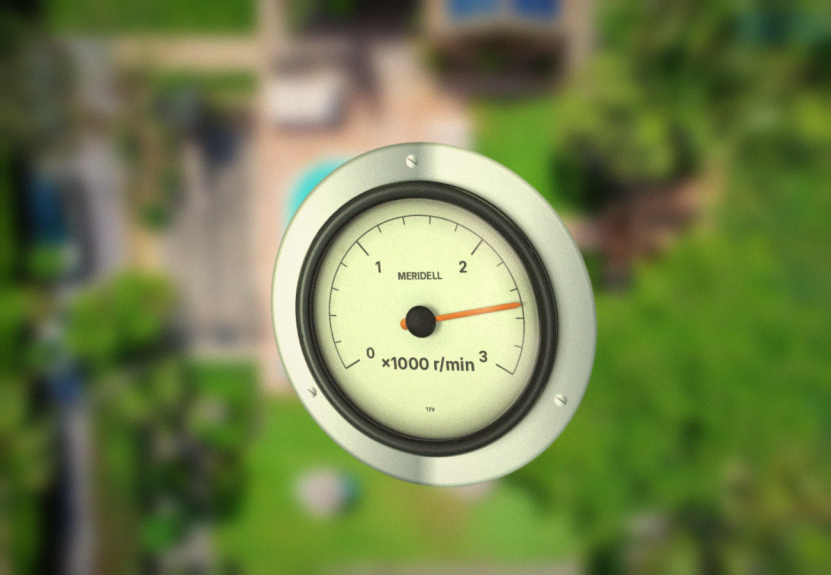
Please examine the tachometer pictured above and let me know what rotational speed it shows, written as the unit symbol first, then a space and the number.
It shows rpm 2500
